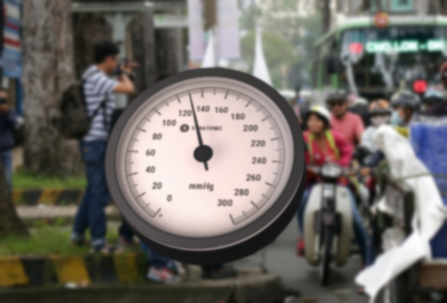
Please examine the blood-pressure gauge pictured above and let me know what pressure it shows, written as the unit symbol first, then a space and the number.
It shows mmHg 130
